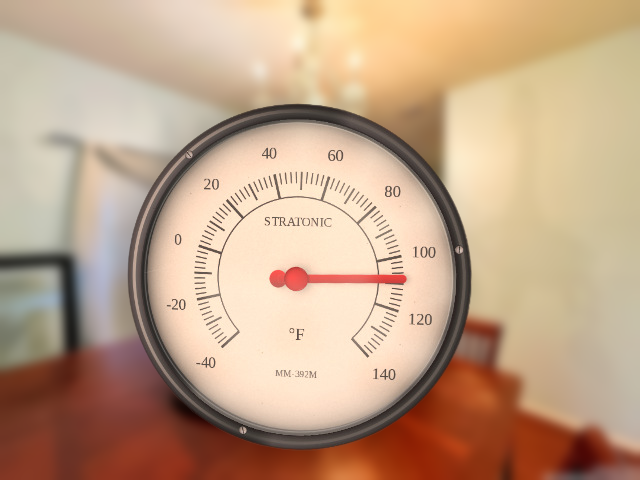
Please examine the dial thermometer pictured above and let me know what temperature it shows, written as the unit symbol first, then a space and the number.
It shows °F 108
